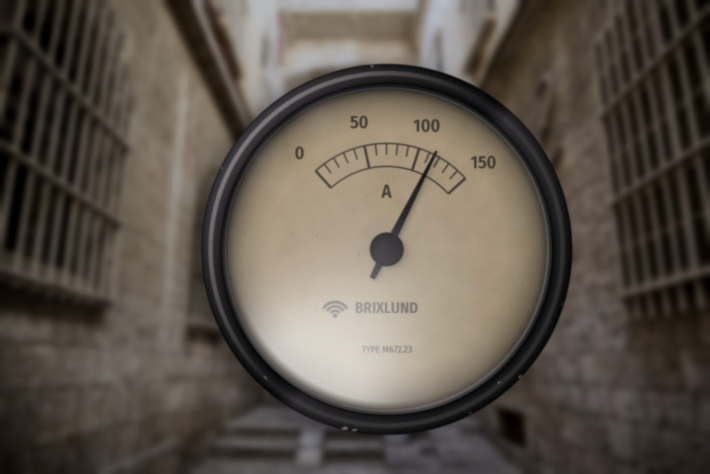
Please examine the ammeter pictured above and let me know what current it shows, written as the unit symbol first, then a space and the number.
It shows A 115
